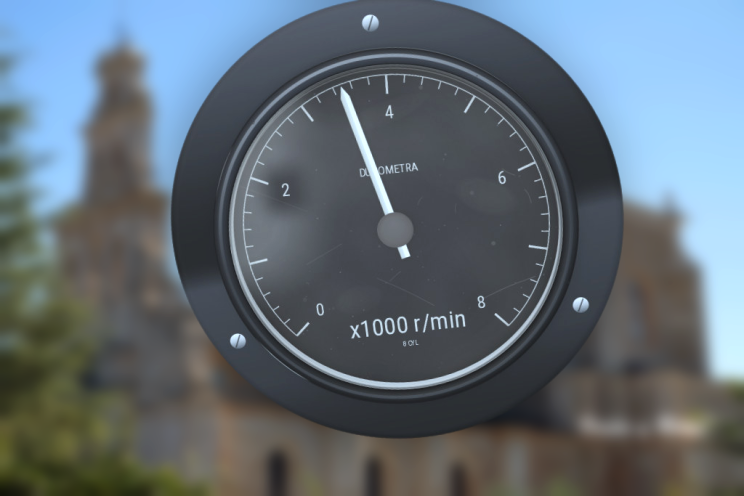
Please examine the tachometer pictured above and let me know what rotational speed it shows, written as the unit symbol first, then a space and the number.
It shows rpm 3500
